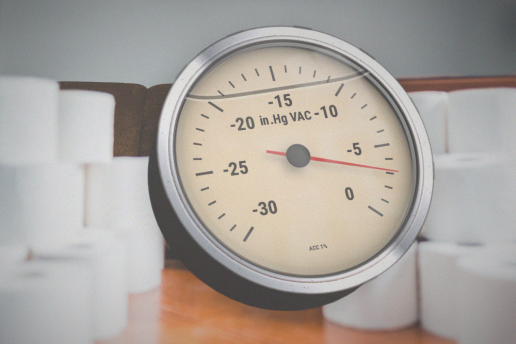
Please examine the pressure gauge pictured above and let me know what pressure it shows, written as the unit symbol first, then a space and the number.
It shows inHg -3
